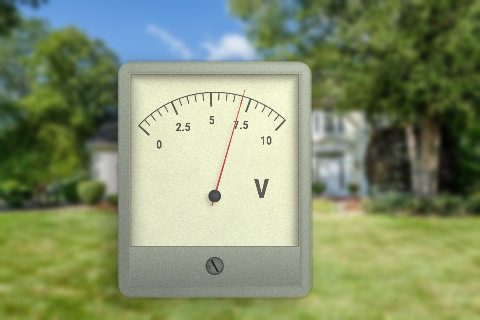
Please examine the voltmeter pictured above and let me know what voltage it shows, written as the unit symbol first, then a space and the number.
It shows V 7
